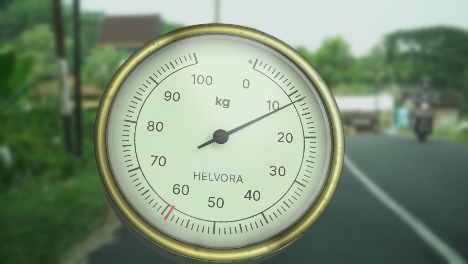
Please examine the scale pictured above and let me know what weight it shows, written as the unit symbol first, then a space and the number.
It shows kg 12
